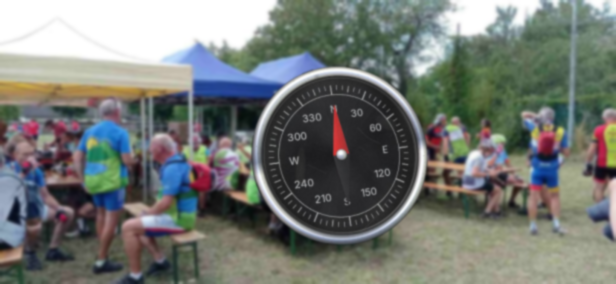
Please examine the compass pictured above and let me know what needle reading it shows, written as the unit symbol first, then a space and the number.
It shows ° 0
